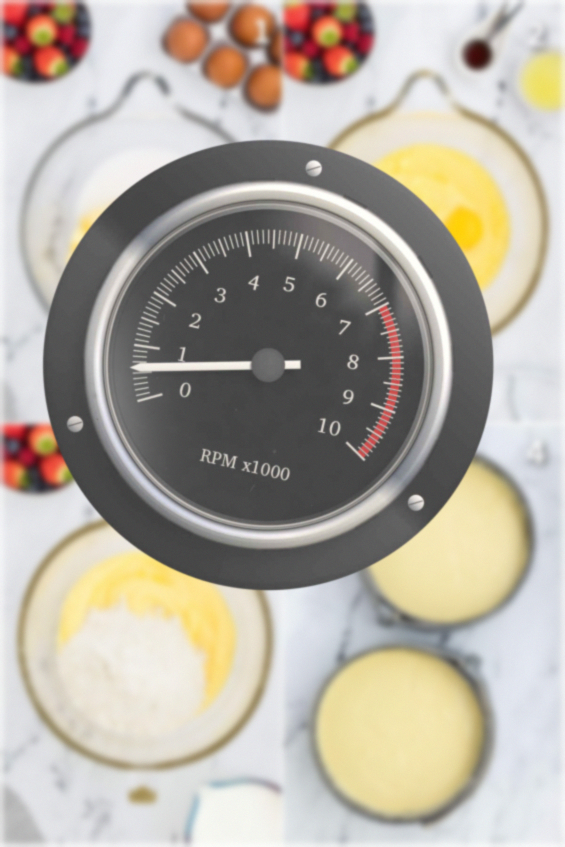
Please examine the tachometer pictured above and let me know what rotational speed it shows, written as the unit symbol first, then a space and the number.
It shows rpm 600
